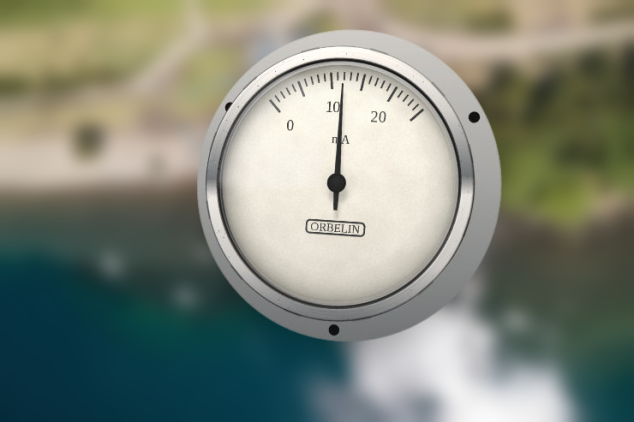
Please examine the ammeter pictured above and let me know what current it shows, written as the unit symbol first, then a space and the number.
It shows mA 12
